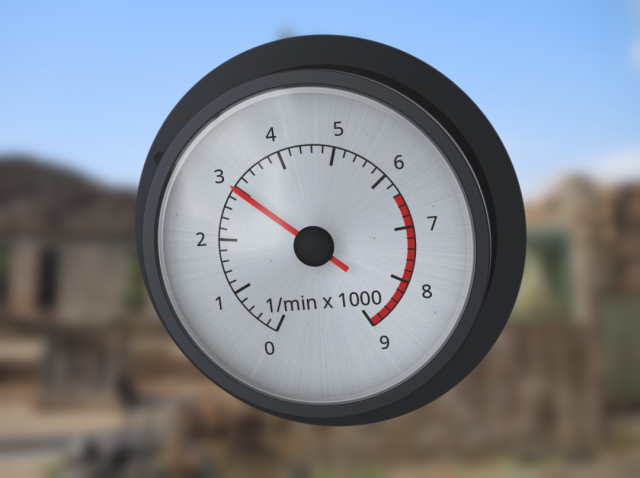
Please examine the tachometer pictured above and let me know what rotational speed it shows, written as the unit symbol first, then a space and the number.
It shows rpm 3000
